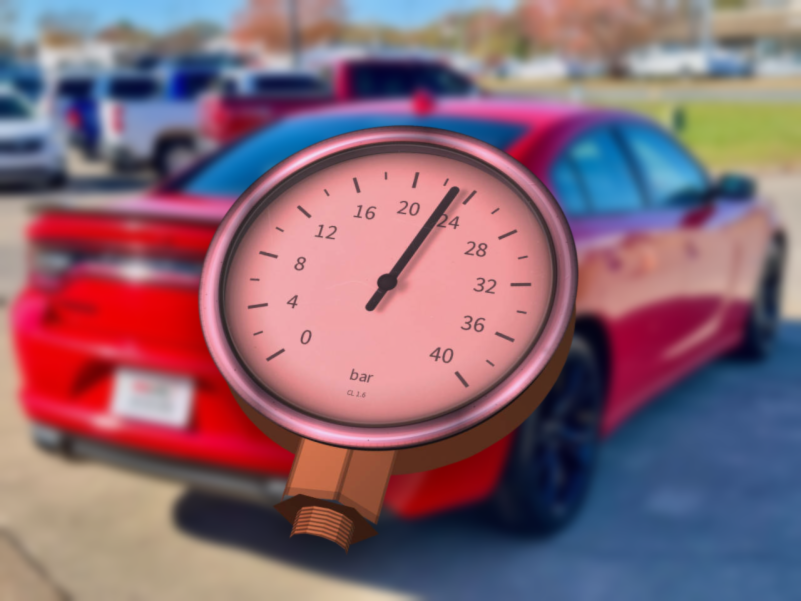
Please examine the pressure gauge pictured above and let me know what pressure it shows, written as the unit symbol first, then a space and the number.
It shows bar 23
